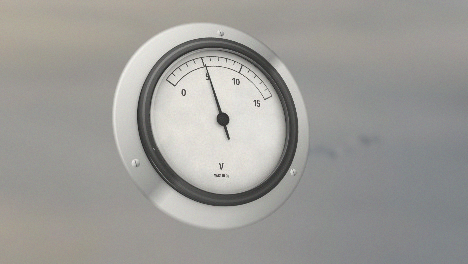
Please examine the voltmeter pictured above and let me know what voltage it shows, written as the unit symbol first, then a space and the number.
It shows V 5
